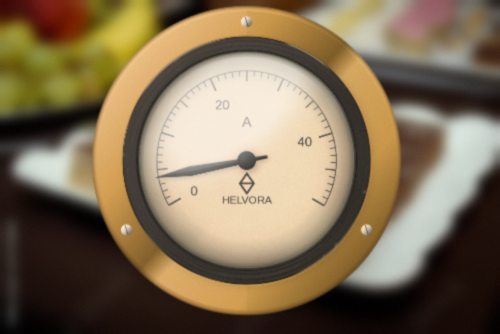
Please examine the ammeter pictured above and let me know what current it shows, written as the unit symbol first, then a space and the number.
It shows A 4
